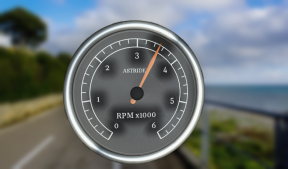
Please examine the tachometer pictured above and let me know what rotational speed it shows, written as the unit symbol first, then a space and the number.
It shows rpm 3500
